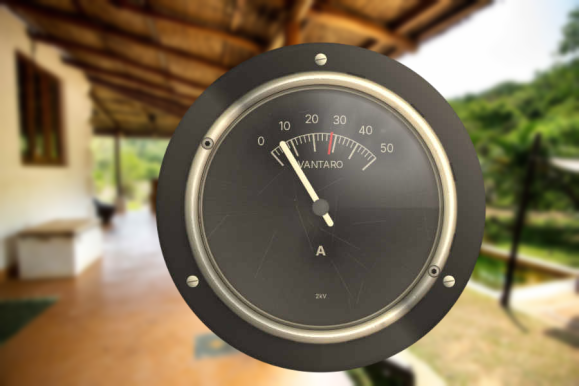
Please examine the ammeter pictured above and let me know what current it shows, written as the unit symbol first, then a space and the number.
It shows A 6
